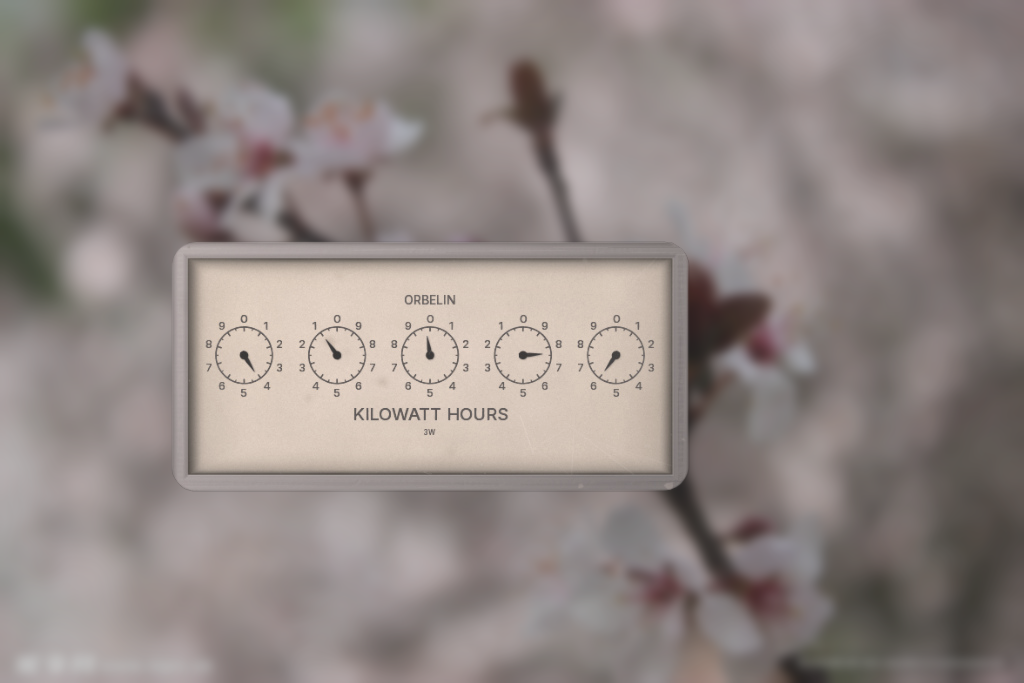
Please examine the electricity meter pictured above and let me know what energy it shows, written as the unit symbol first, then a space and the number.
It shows kWh 40976
